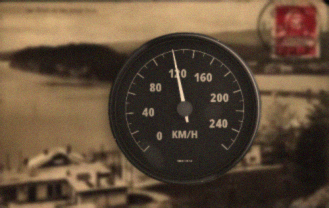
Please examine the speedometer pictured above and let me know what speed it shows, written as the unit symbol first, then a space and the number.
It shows km/h 120
